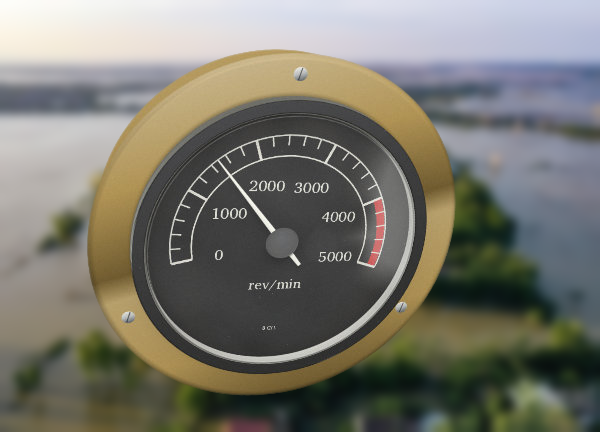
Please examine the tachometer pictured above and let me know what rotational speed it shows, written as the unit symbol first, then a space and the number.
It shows rpm 1500
